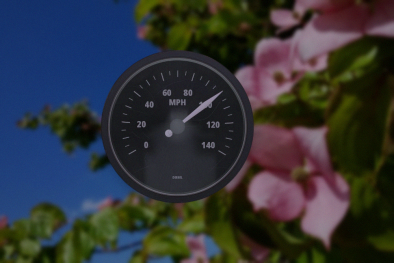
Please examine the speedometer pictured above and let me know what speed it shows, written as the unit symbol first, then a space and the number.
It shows mph 100
